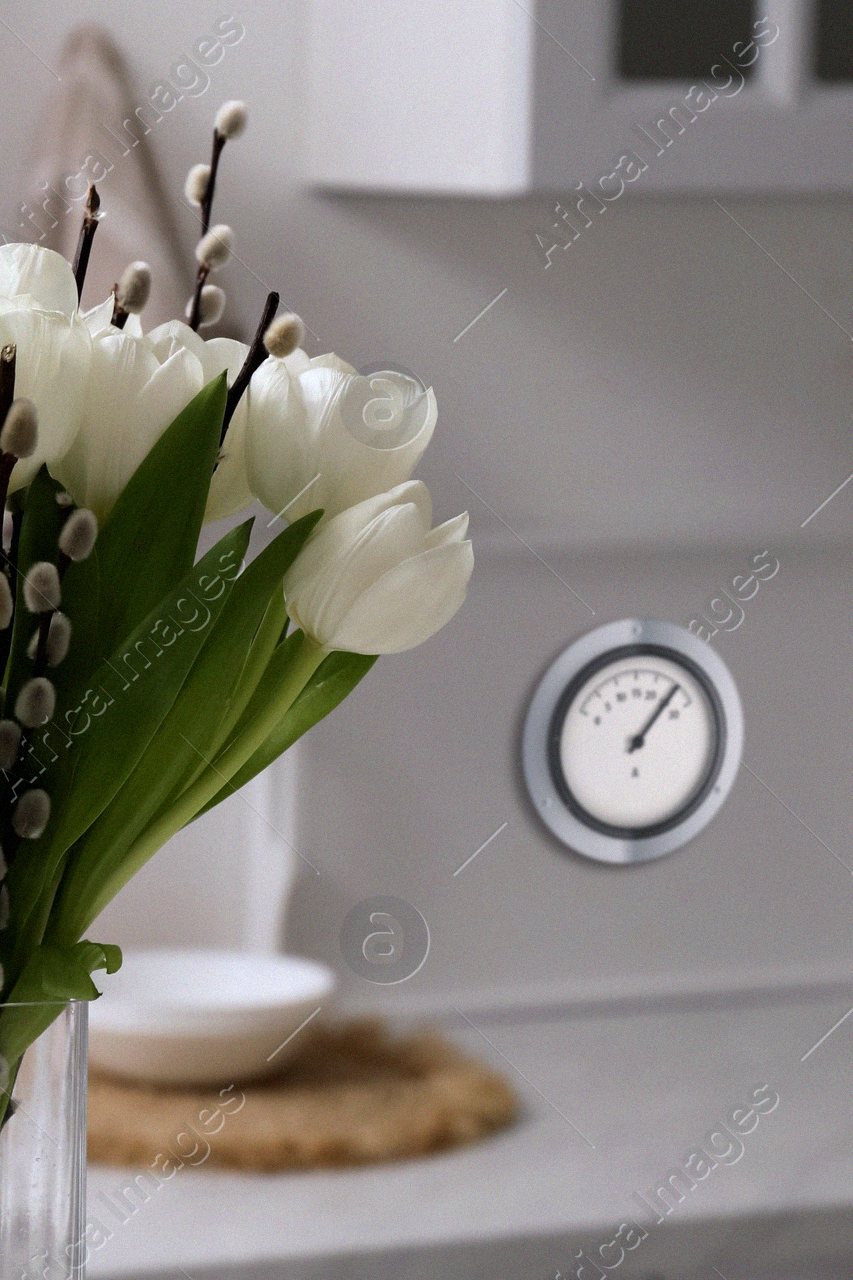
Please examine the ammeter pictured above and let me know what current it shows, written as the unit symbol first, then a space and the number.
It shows A 25
